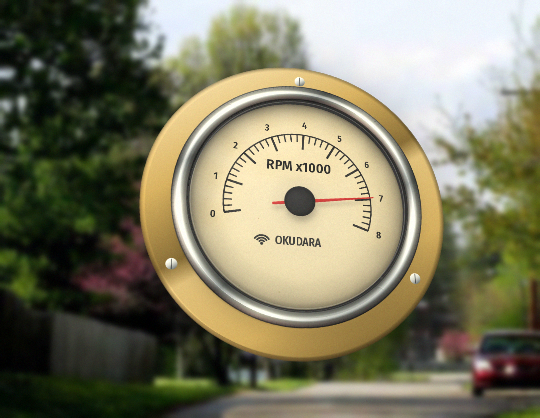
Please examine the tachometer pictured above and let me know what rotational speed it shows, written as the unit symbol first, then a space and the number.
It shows rpm 7000
